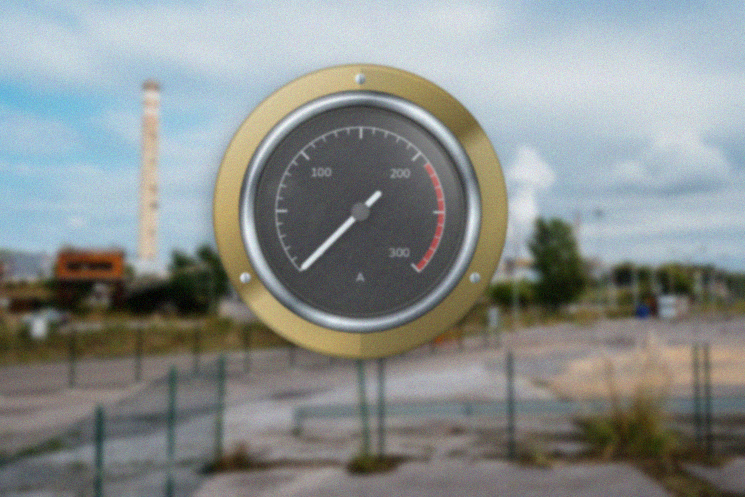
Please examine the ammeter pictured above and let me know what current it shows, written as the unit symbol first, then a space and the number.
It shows A 0
